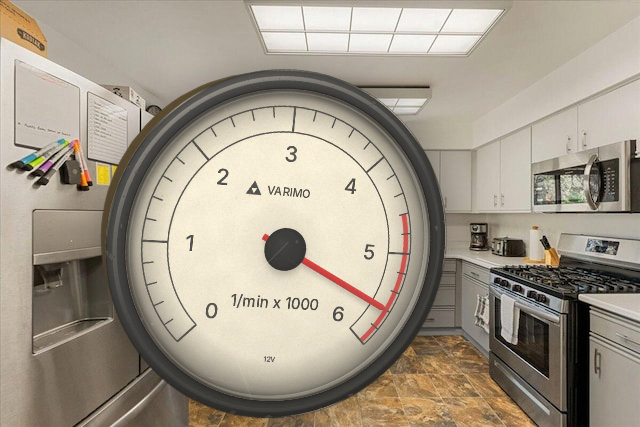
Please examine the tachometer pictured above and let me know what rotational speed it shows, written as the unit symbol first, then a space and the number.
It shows rpm 5600
